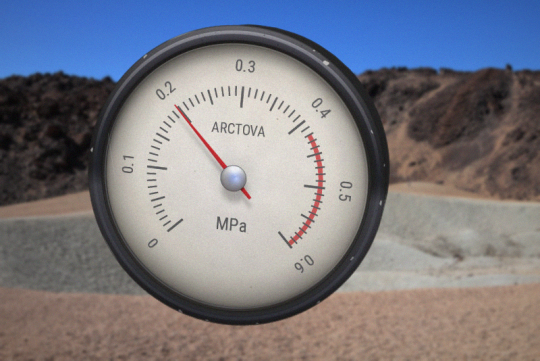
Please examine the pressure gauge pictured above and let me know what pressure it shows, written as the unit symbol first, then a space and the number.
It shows MPa 0.2
